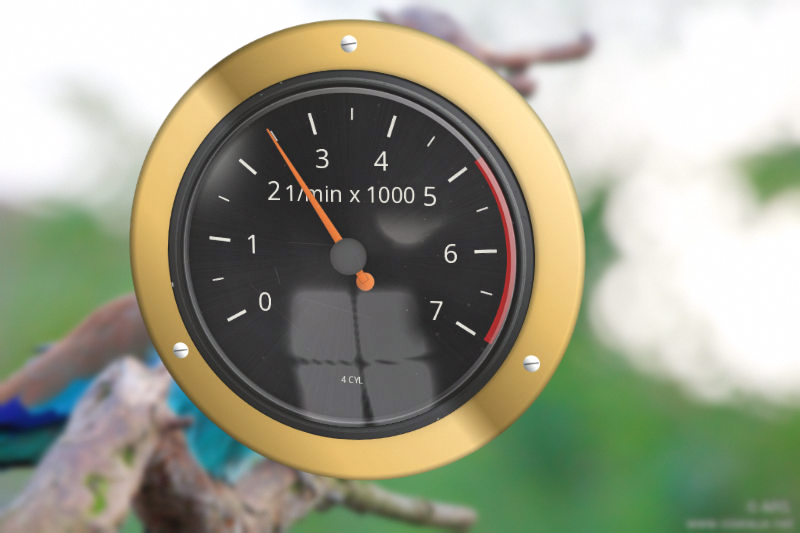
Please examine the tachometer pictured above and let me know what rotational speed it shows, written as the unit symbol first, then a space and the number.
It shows rpm 2500
